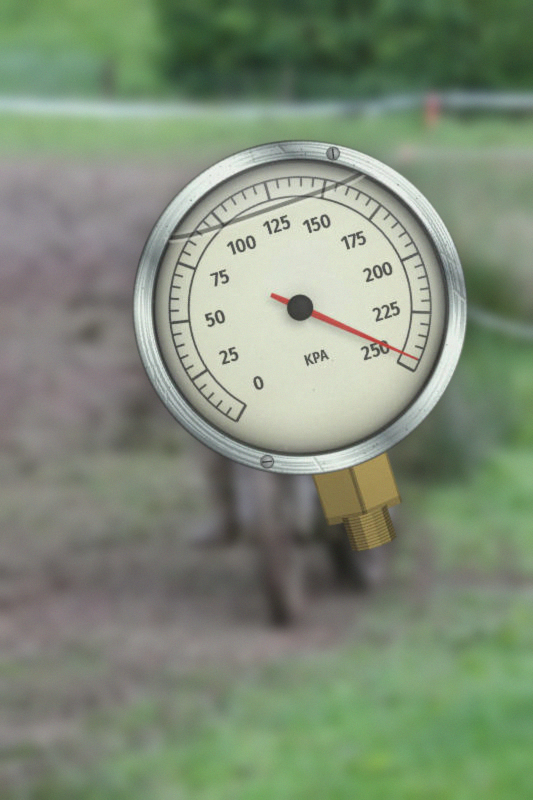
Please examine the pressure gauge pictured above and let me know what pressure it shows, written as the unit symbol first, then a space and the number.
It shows kPa 245
